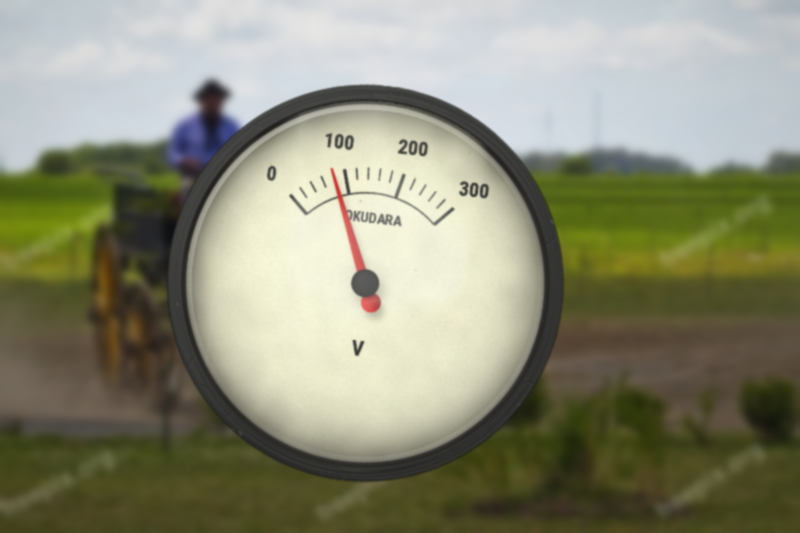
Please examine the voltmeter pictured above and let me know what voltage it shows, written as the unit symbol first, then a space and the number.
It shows V 80
